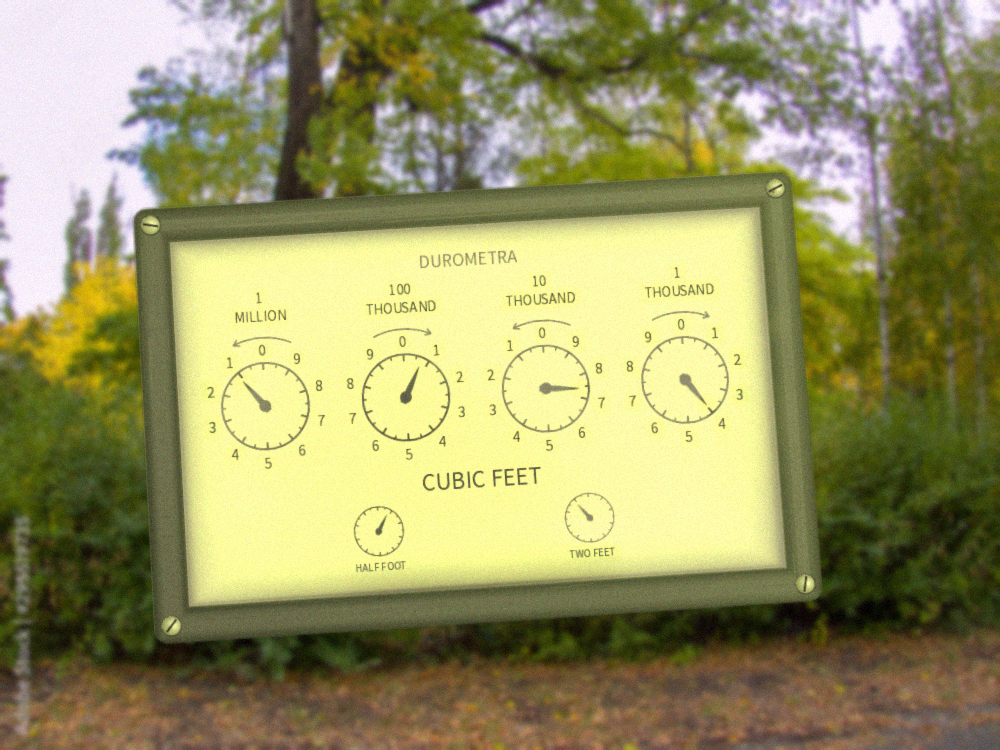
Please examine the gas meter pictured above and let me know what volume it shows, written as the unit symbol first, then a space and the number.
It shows ft³ 107400
